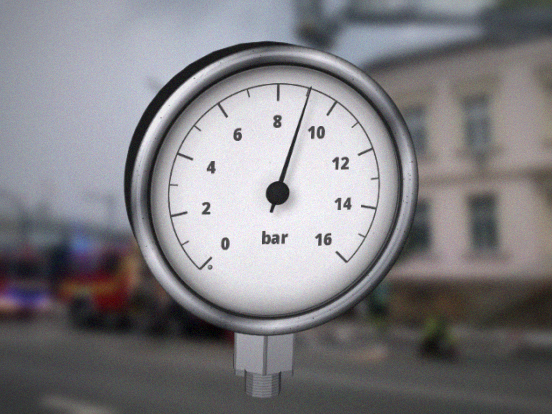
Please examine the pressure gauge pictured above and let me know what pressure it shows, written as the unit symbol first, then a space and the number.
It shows bar 9
